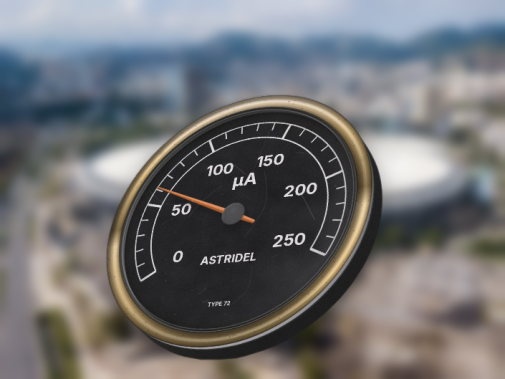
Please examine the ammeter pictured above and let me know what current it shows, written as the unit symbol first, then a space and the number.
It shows µA 60
